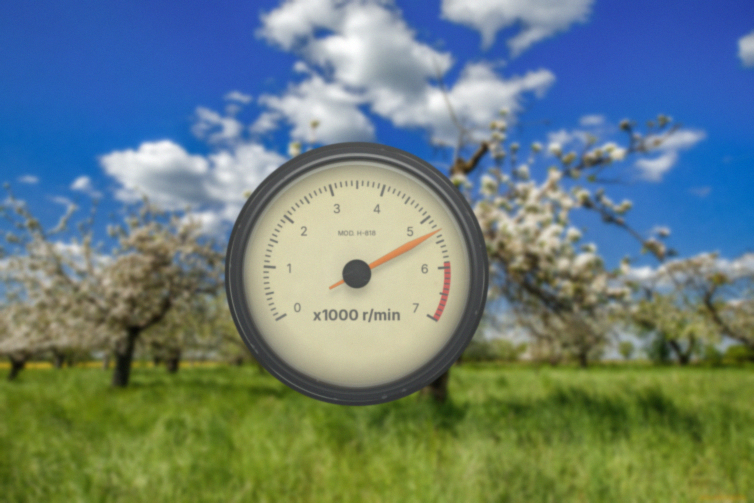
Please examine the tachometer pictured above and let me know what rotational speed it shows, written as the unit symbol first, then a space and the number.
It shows rpm 5300
